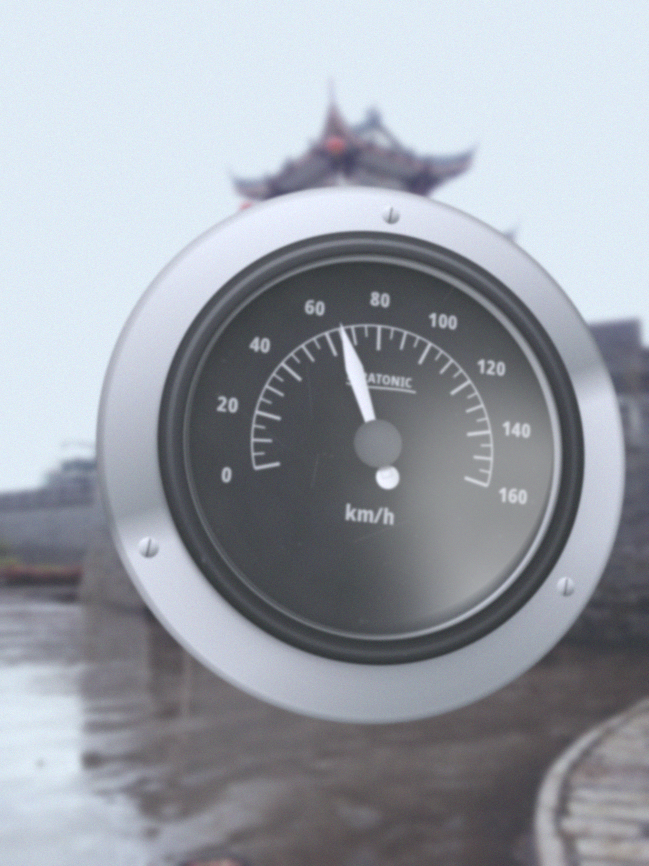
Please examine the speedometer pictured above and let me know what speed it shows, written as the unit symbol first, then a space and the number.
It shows km/h 65
